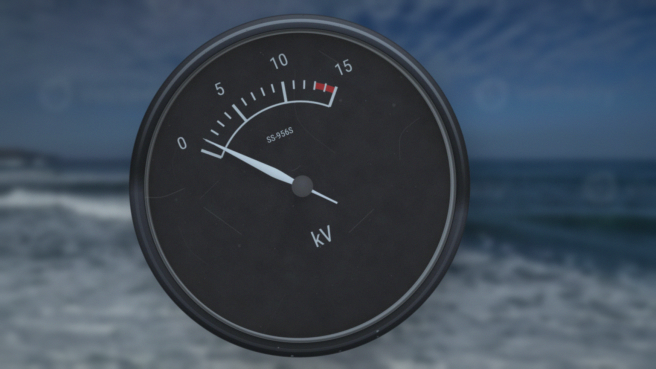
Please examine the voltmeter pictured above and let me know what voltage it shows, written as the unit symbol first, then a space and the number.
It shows kV 1
